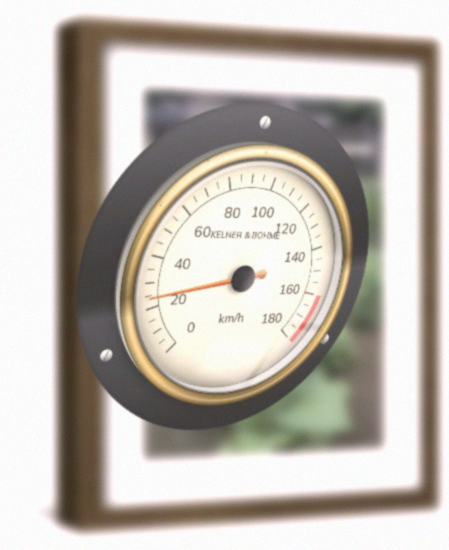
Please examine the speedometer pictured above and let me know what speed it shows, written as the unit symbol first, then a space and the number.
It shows km/h 25
